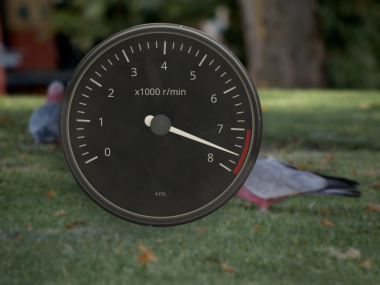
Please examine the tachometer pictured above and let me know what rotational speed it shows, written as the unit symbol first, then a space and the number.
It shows rpm 7600
